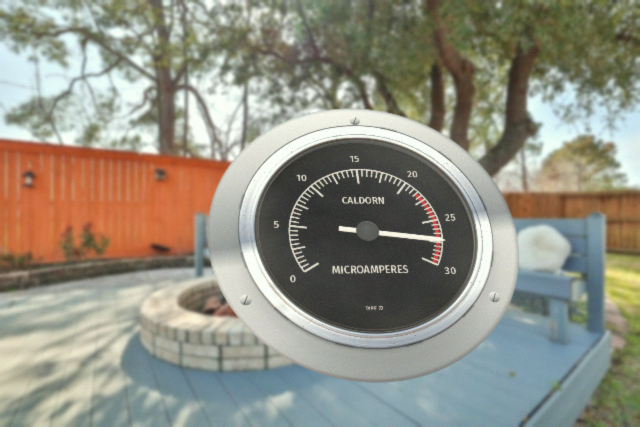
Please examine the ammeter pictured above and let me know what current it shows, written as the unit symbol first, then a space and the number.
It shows µA 27.5
